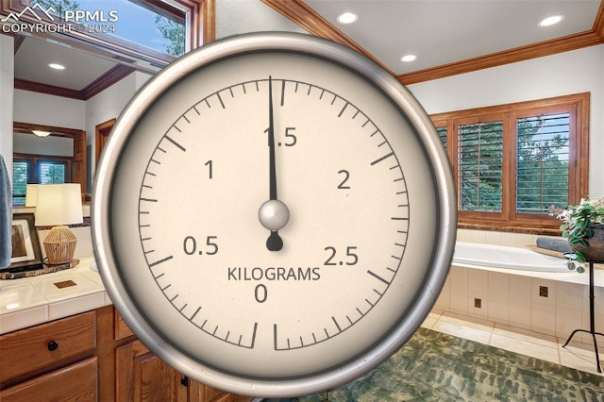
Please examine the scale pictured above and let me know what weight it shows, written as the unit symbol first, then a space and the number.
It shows kg 1.45
